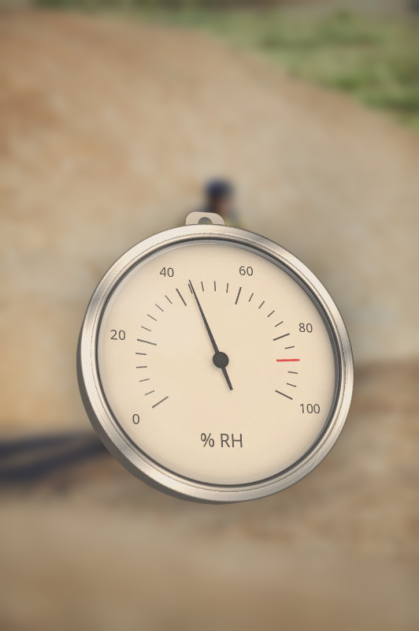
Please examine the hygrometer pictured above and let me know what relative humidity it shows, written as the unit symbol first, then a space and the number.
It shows % 44
